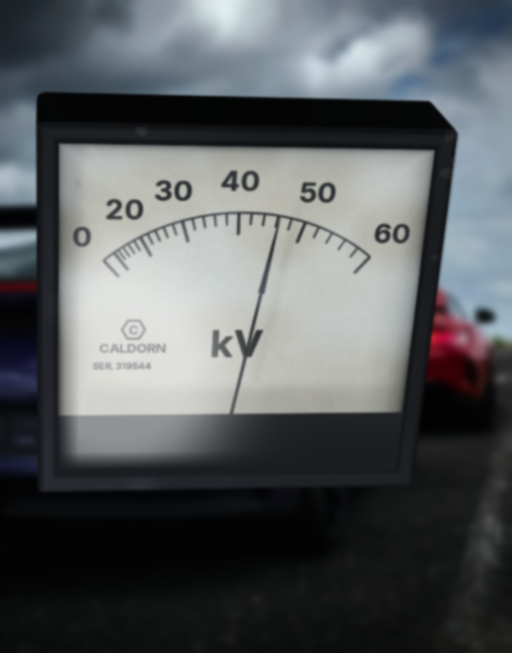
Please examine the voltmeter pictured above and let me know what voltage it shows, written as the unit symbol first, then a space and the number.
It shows kV 46
